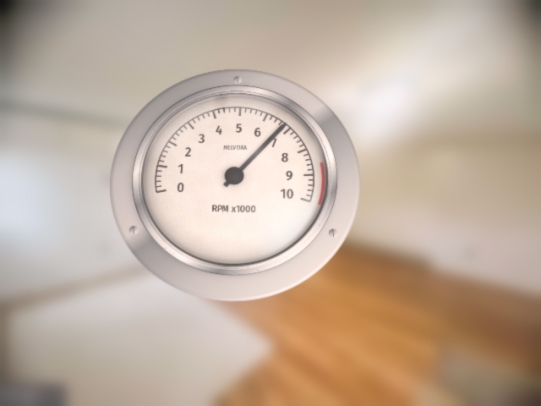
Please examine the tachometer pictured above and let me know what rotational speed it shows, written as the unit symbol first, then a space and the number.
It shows rpm 6800
